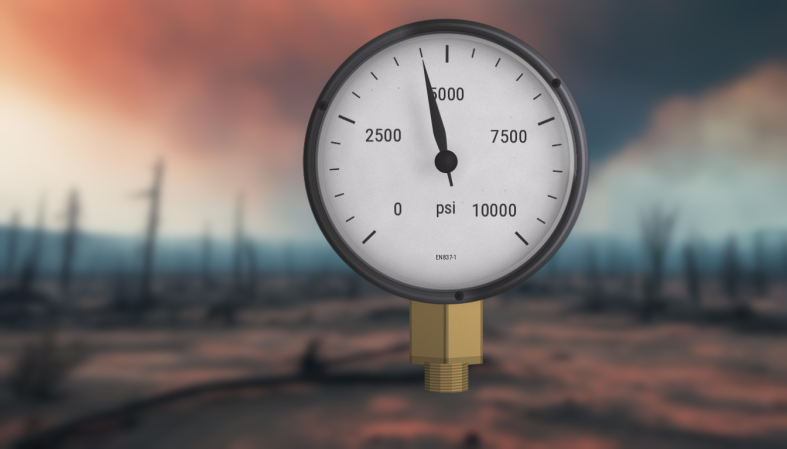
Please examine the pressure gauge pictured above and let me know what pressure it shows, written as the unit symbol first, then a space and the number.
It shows psi 4500
